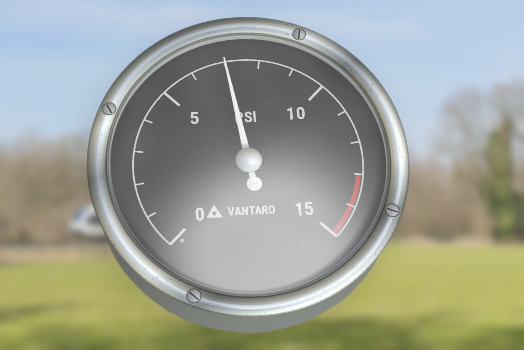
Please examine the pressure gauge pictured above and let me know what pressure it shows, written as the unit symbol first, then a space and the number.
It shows psi 7
